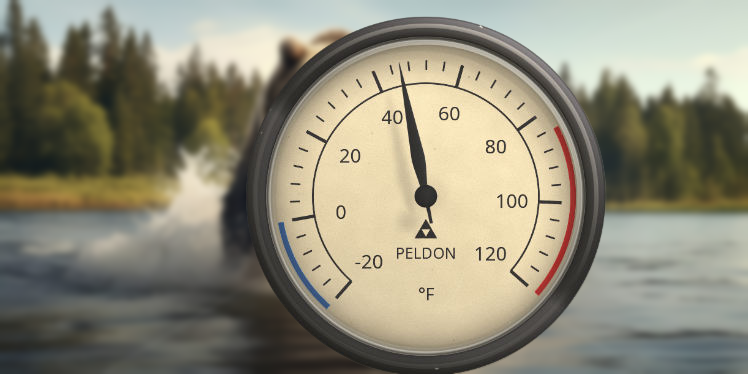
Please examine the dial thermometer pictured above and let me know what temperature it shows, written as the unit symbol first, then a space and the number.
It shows °F 46
